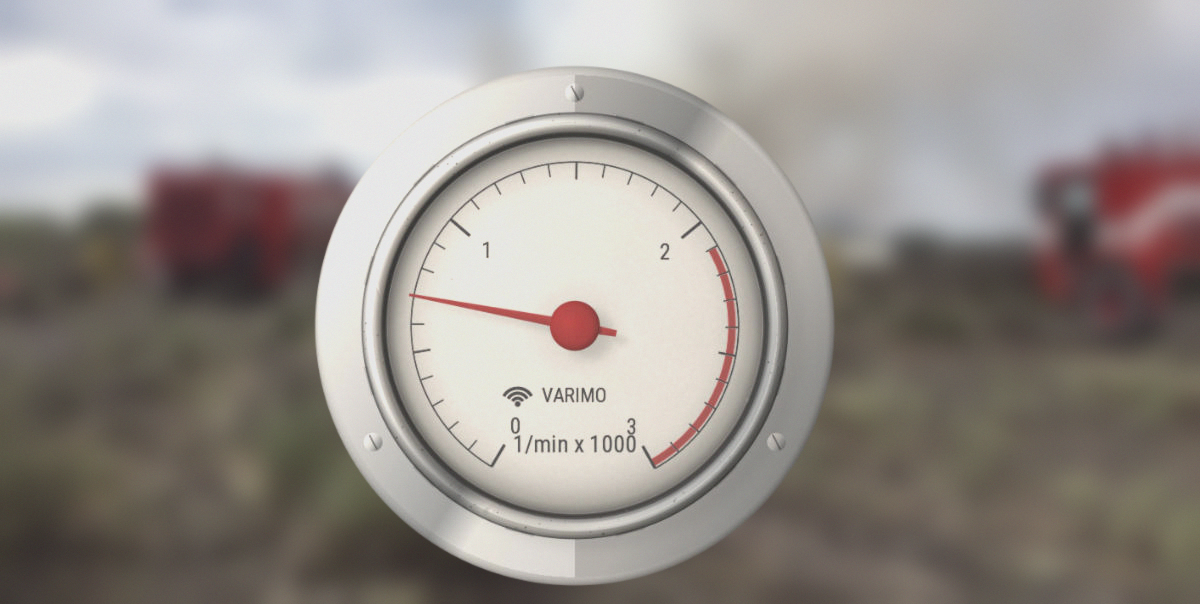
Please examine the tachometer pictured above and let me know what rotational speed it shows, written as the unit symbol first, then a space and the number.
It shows rpm 700
